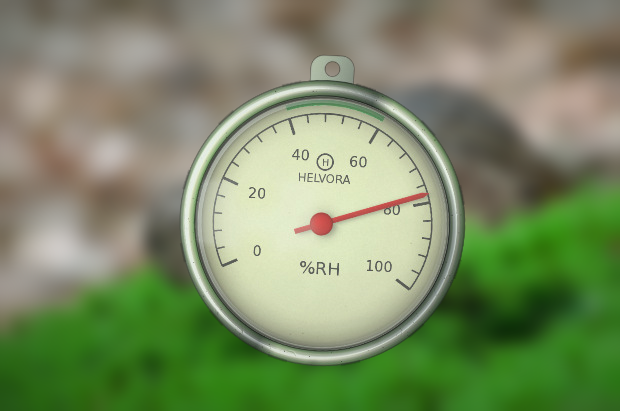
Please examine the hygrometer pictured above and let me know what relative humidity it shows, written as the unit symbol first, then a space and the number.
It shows % 78
